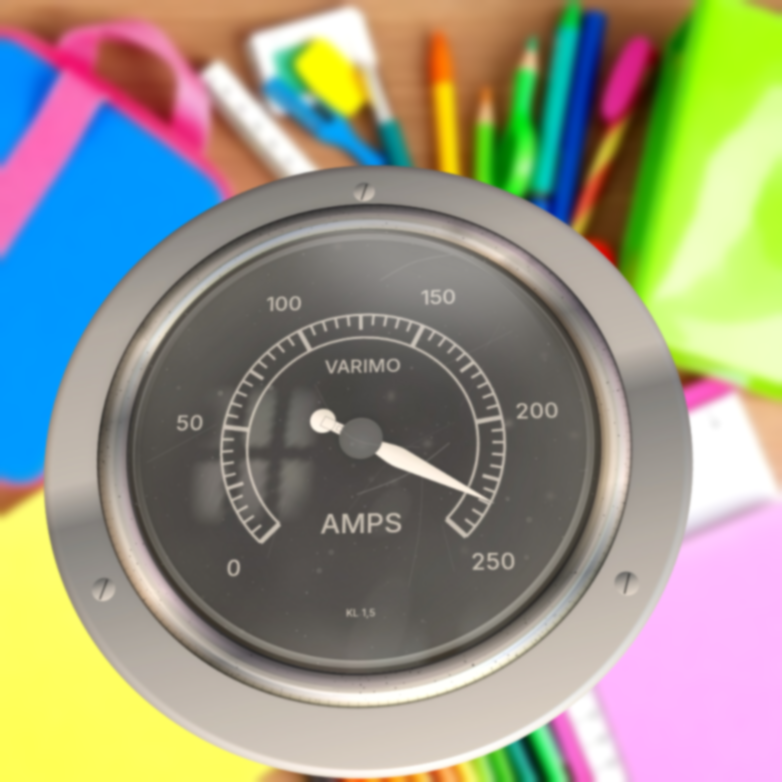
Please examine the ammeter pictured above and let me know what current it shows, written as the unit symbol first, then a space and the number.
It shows A 235
